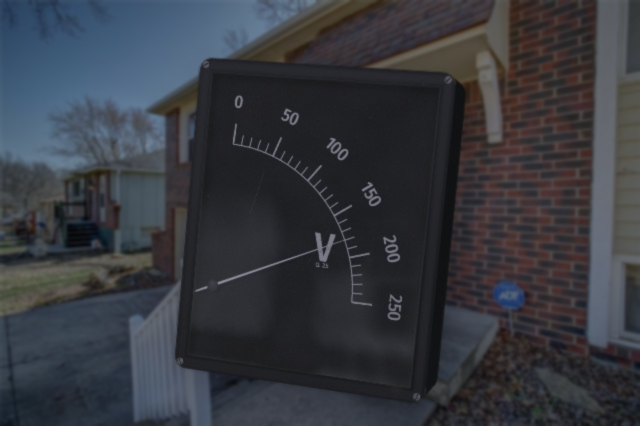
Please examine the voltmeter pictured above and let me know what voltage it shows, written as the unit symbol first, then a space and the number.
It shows V 180
